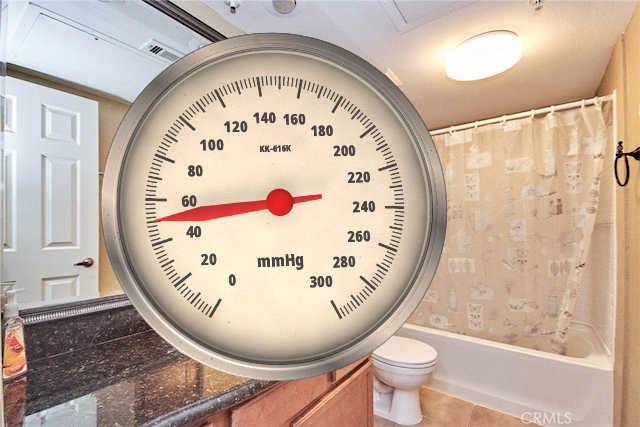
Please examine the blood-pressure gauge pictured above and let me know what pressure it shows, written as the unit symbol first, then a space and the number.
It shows mmHg 50
